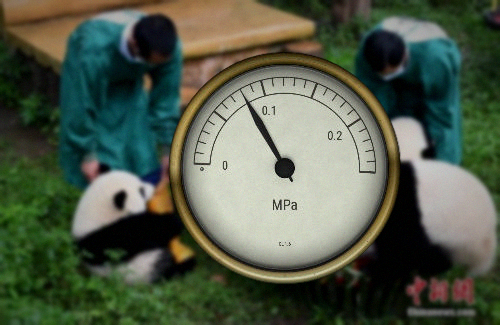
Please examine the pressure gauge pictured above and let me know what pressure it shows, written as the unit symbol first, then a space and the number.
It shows MPa 0.08
